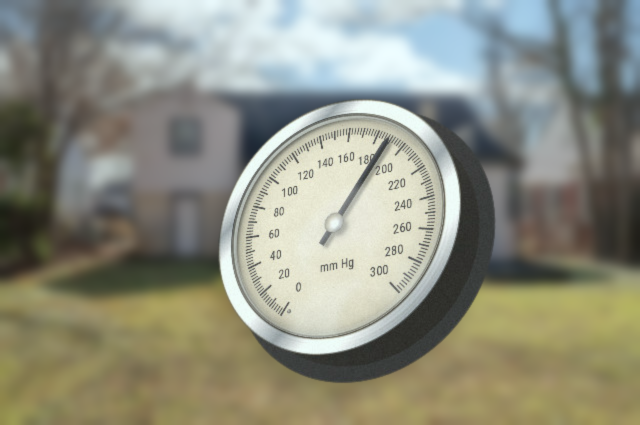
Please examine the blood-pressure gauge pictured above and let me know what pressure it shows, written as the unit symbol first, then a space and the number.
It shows mmHg 190
